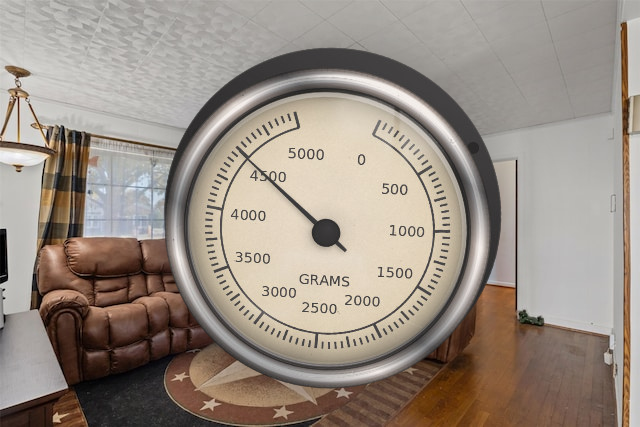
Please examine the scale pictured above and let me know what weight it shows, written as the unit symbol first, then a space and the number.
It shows g 4500
